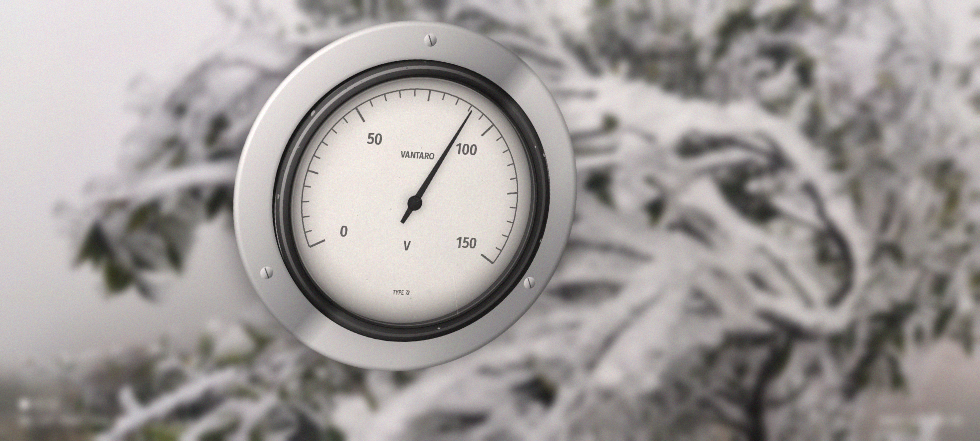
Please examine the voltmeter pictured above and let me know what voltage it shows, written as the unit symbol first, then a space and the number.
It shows V 90
